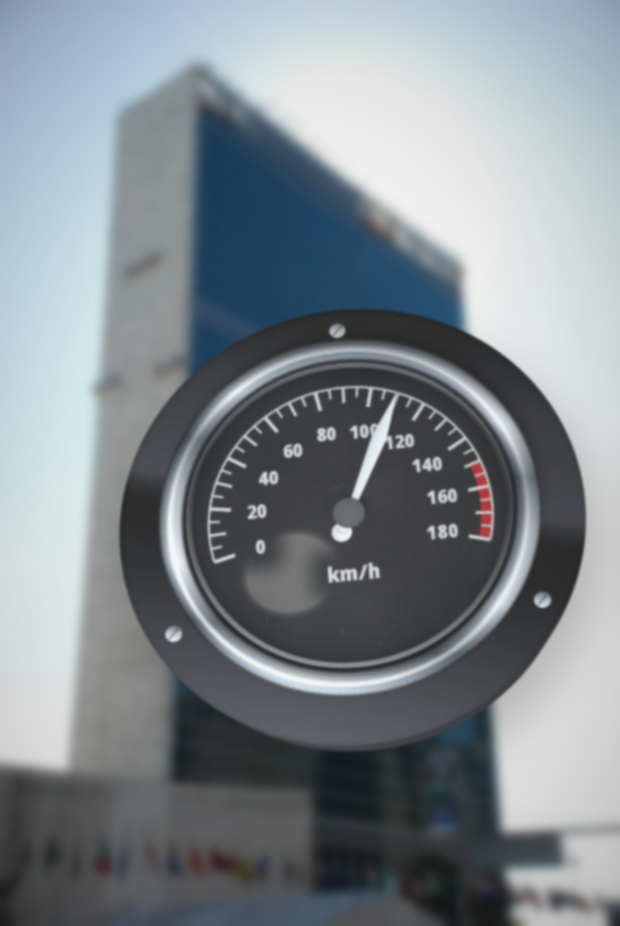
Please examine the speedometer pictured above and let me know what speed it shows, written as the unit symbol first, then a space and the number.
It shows km/h 110
